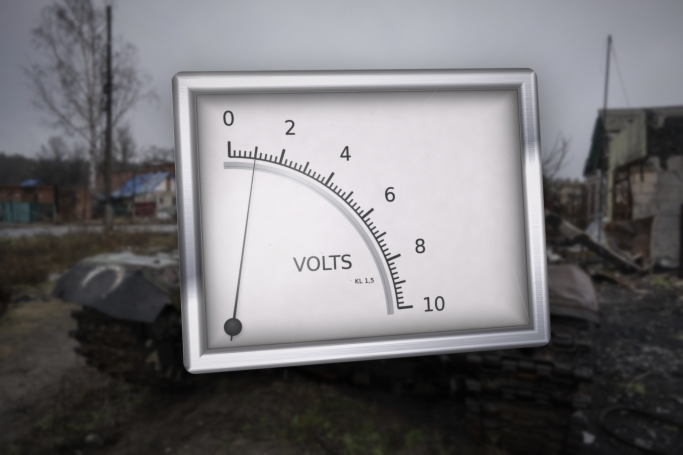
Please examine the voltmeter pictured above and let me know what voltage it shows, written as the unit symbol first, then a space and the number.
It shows V 1
